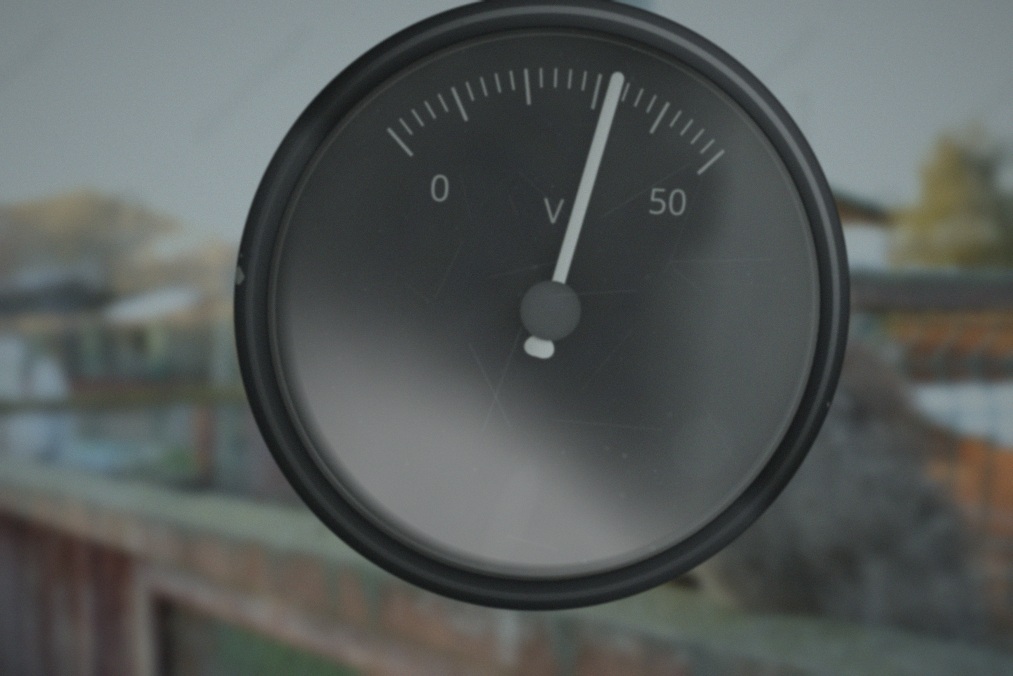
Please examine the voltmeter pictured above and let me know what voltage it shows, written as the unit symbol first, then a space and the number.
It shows V 32
